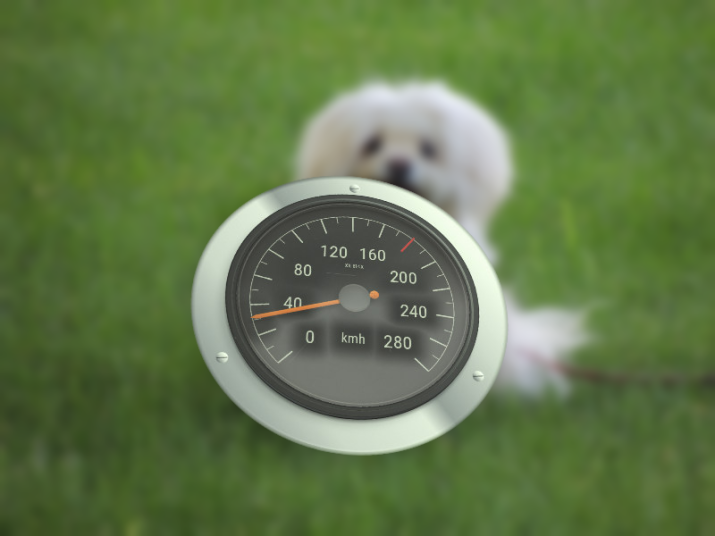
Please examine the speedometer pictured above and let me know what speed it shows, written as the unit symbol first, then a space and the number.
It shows km/h 30
